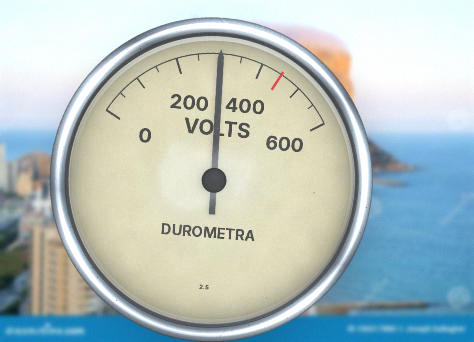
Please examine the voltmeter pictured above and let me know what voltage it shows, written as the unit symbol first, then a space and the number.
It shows V 300
